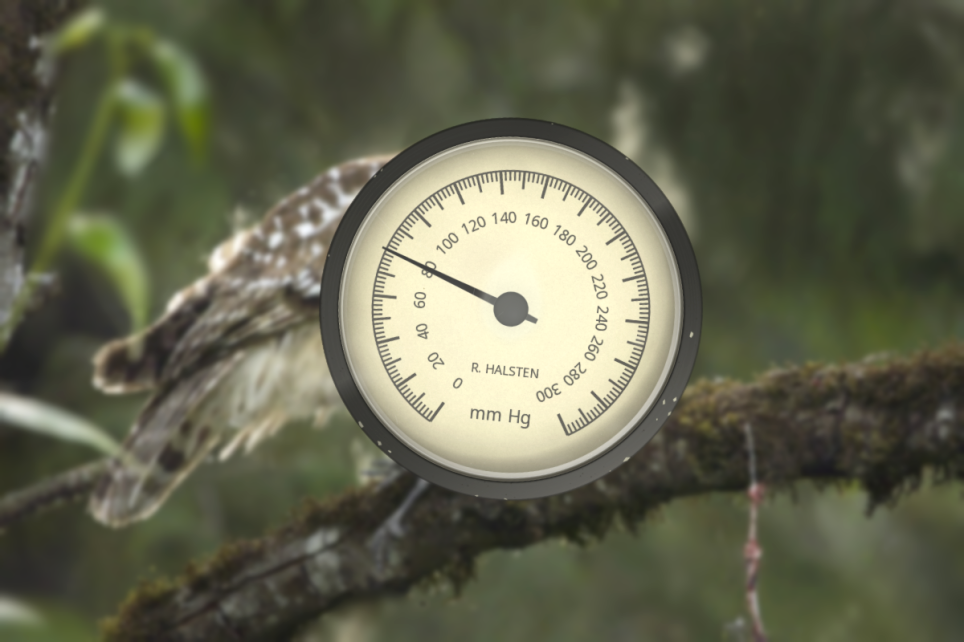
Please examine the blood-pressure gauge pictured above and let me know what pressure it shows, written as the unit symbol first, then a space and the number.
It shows mmHg 80
